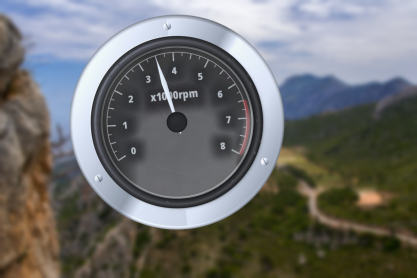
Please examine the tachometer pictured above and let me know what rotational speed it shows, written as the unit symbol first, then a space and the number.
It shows rpm 3500
